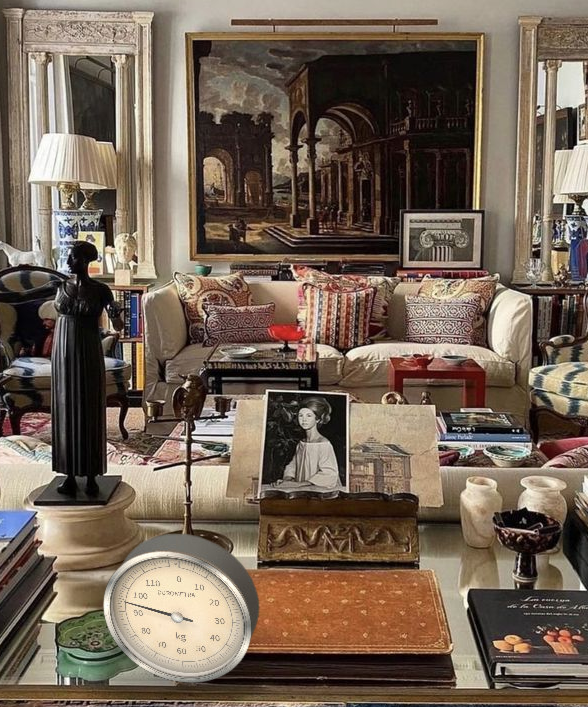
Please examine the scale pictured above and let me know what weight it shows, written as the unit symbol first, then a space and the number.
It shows kg 95
